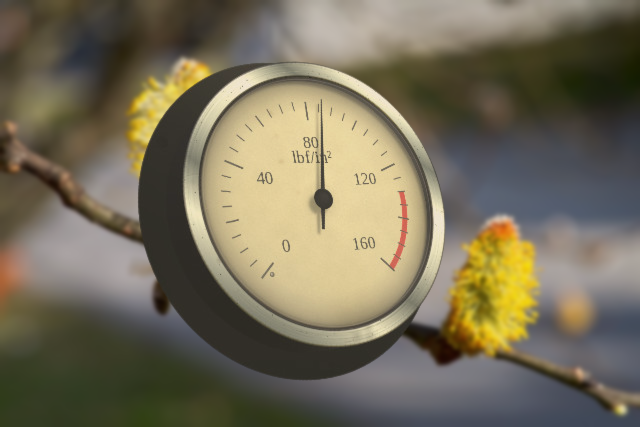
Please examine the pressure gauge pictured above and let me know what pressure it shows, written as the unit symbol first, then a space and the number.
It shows psi 85
